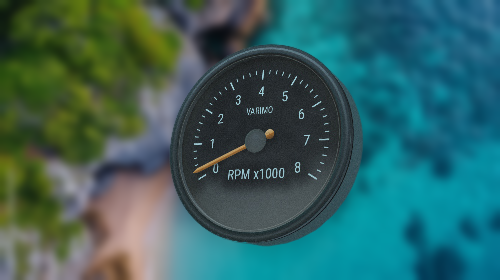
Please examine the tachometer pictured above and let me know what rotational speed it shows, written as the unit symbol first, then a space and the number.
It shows rpm 200
